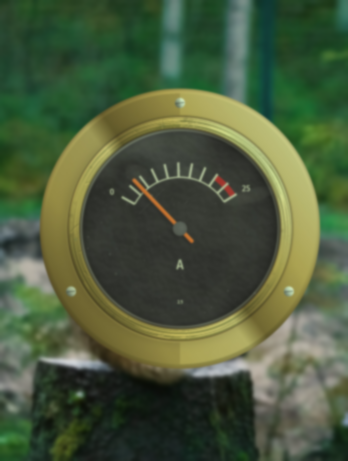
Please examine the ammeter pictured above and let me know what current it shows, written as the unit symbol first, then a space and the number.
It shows A 3.75
